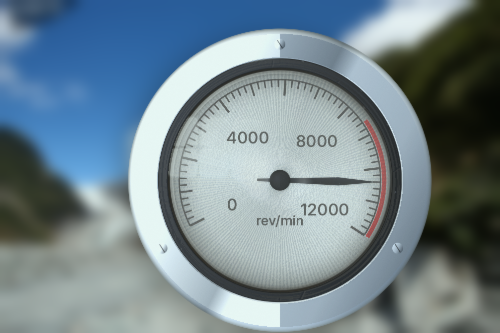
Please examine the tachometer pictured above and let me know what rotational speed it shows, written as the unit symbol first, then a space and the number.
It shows rpm 10400
